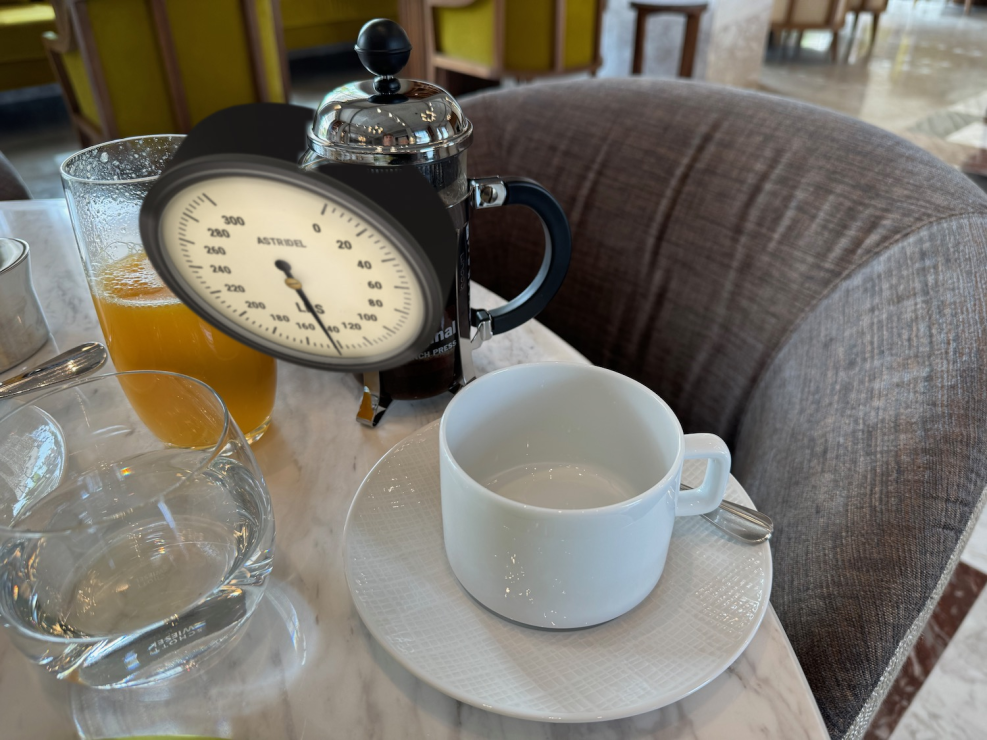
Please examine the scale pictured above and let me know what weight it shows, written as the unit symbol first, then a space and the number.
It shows lb 140
